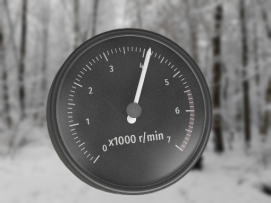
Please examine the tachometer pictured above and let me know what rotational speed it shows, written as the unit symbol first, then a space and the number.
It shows rpm 4100
